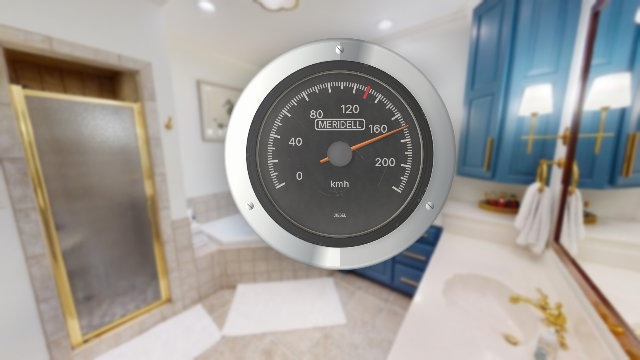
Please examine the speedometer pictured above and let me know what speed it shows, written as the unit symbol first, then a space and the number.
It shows km/h 170
